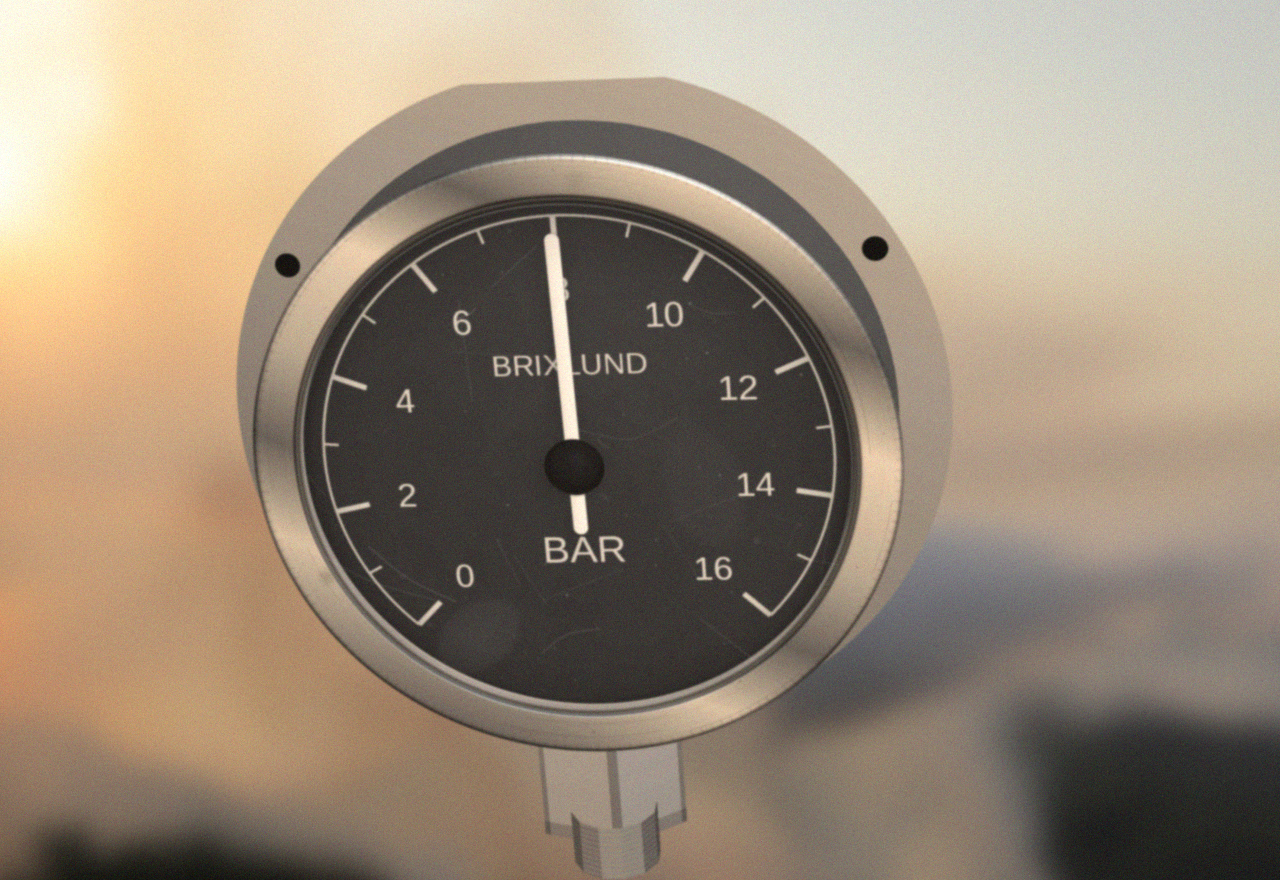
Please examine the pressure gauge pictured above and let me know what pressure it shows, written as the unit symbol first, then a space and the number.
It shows bar 8
